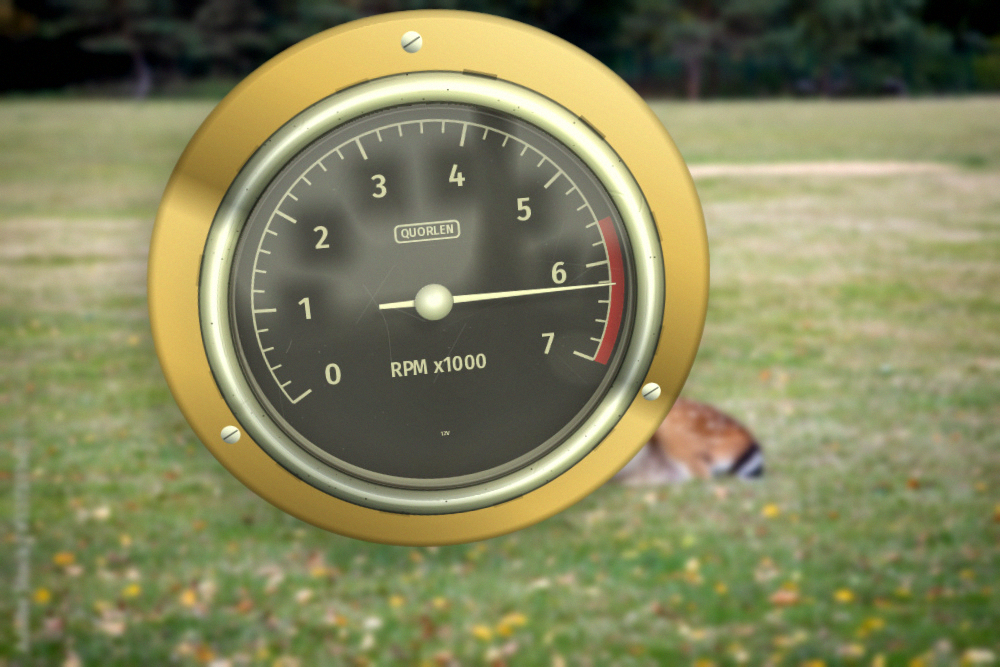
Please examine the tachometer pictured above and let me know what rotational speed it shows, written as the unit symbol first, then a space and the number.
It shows rpm 6200
